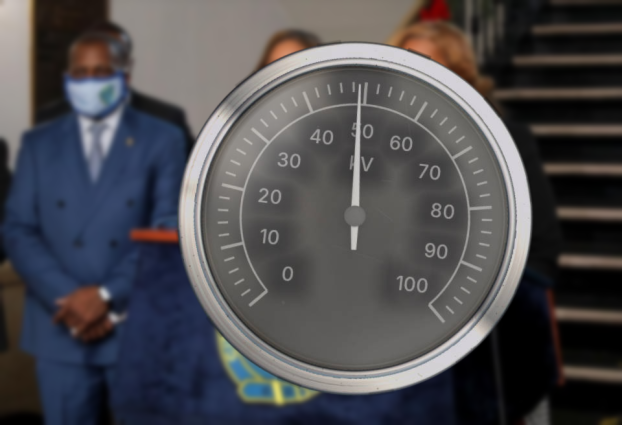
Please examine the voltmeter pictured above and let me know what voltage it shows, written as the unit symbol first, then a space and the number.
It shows kV 49
